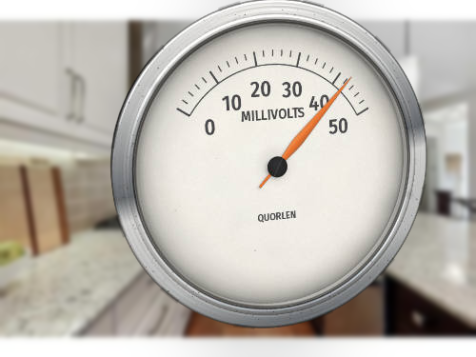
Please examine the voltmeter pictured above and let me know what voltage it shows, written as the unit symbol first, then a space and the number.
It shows mV 42
